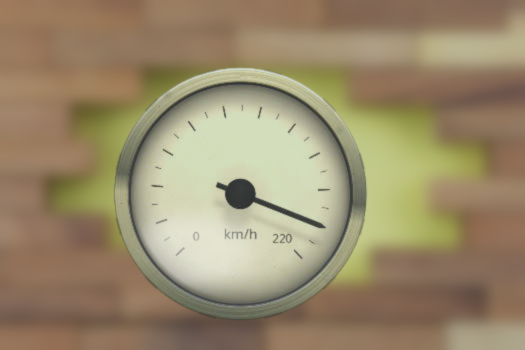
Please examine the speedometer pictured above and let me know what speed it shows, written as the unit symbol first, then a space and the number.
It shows km/h 200
